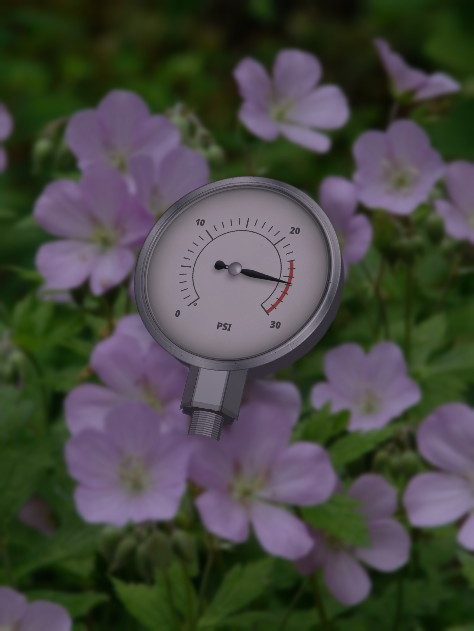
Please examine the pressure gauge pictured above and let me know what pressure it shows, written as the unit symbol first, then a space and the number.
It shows psi 26
